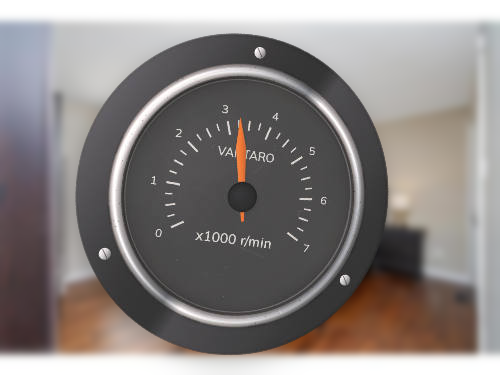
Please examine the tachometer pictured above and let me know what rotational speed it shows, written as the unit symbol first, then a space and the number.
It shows rpm 3250
